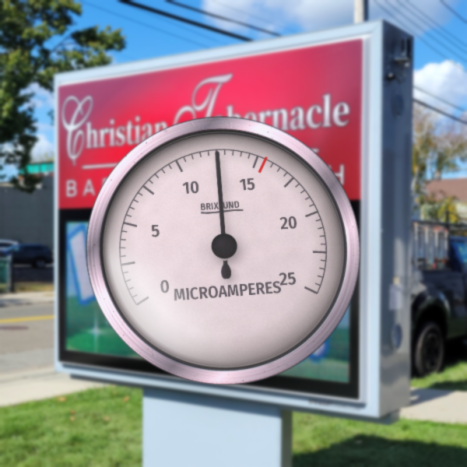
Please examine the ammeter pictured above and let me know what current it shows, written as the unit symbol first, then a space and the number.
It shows µA 12.5
